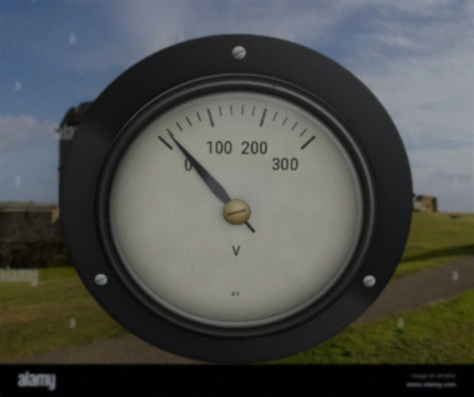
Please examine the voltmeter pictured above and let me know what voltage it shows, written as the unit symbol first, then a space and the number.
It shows V 20
